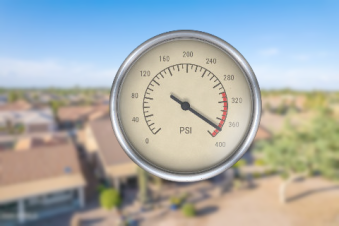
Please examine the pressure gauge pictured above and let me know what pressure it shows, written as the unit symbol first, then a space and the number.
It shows psi 380
